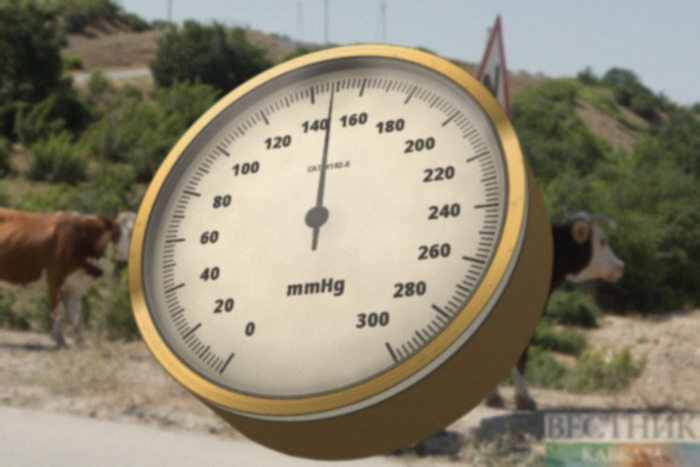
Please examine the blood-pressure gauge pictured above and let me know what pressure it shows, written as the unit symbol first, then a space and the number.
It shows mmHg 150
